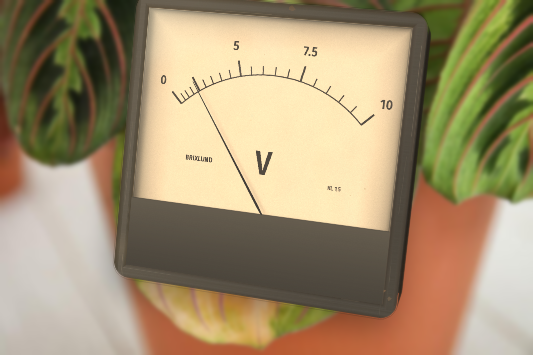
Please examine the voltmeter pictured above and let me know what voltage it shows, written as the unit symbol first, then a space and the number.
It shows V 2.5
